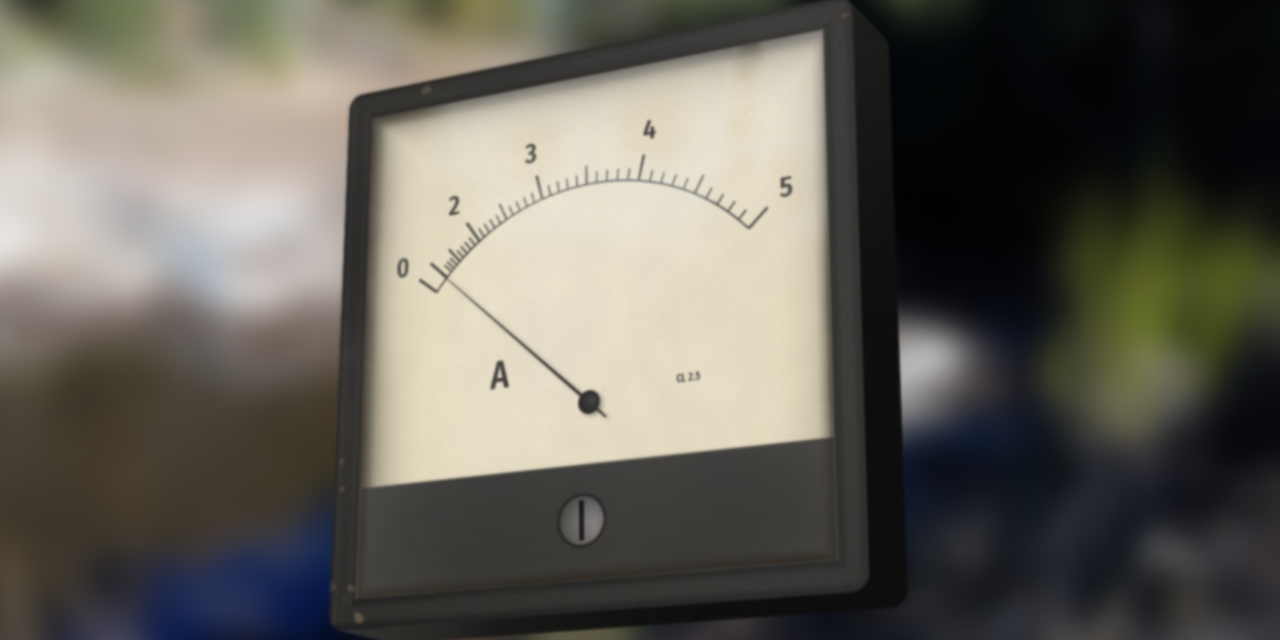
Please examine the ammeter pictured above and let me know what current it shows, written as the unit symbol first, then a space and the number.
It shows A 1
